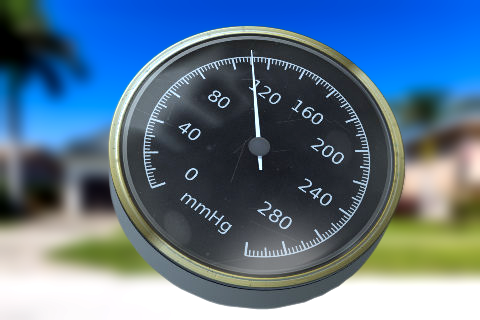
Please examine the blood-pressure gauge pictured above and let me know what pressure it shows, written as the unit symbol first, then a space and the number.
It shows mmHg 110
